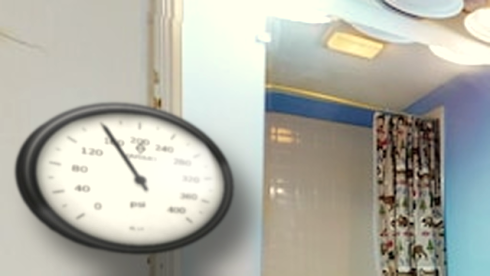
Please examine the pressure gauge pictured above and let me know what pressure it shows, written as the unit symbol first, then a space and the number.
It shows psi 160
